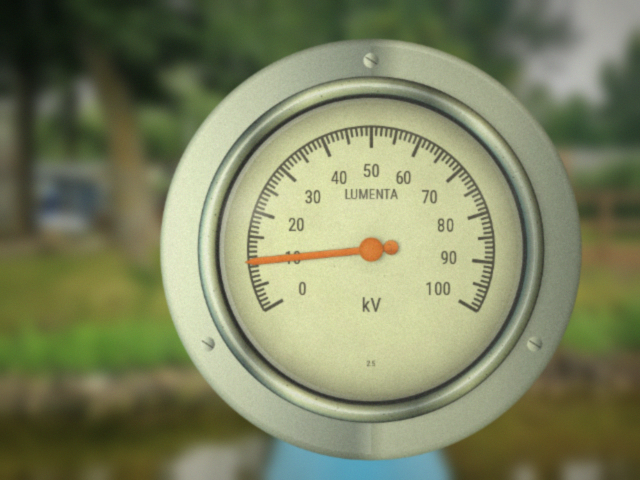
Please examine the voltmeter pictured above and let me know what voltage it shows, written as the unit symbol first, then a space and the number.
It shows kV 10
